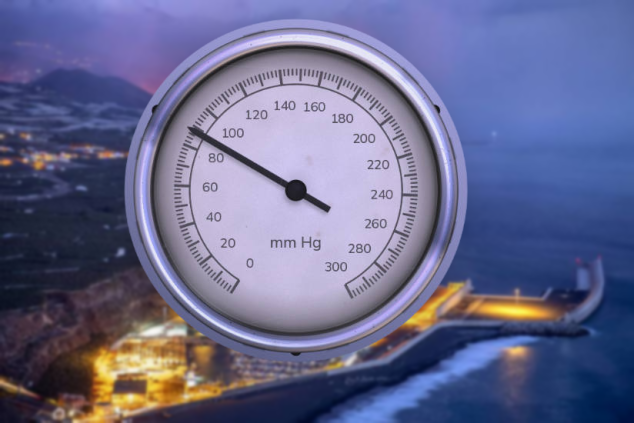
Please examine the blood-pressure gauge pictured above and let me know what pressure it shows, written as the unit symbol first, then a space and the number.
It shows mmHg 88
